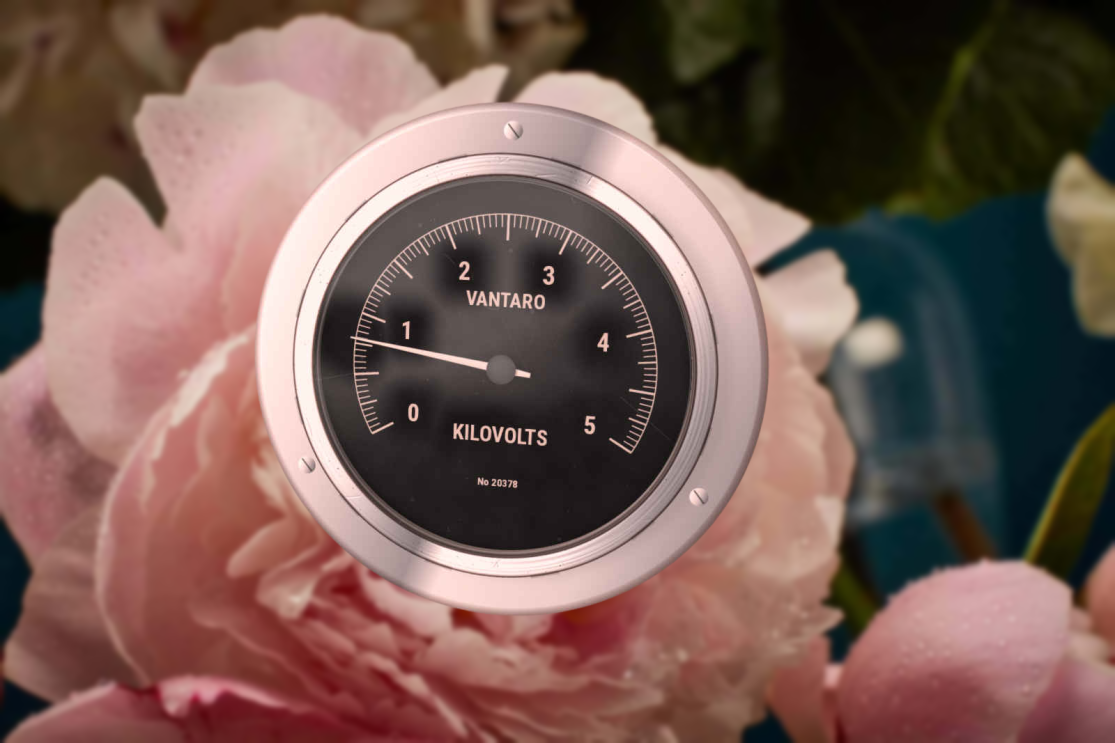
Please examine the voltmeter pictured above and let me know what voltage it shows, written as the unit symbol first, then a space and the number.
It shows kV 0.8
